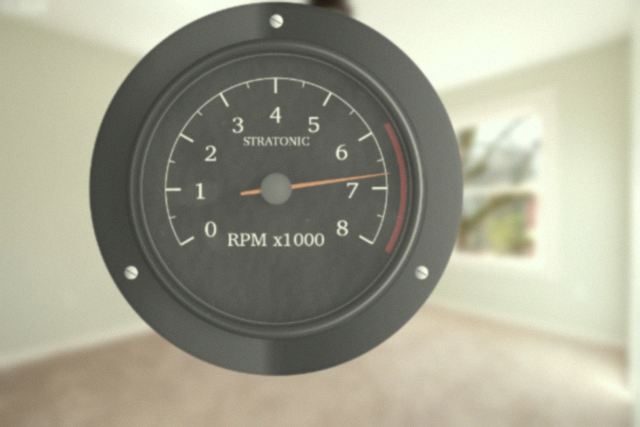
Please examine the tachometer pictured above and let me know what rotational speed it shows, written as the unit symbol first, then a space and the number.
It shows rpm 6750
